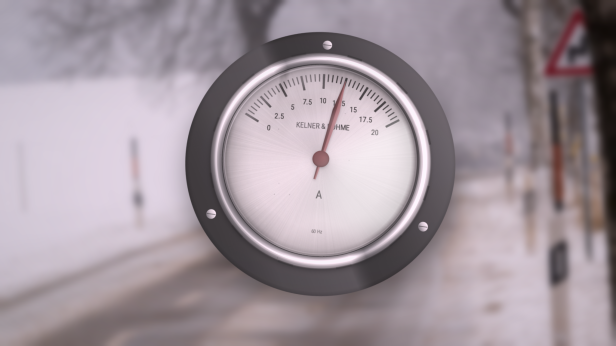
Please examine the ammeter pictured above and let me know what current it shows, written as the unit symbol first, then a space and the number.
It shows A 12.5
